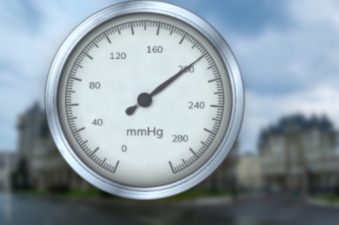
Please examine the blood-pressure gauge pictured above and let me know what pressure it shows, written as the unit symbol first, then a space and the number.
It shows mmHg 200
